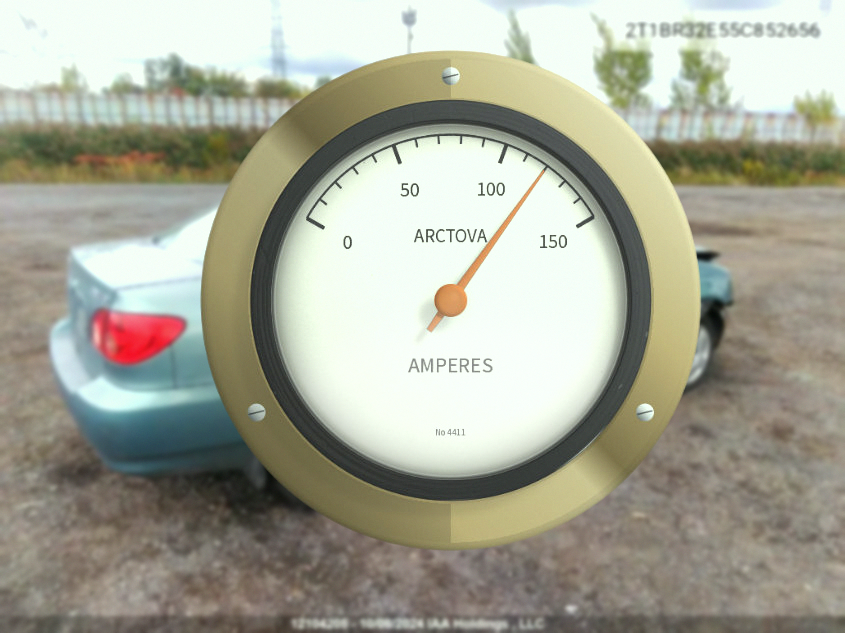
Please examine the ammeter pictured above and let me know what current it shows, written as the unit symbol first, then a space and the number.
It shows A 120
